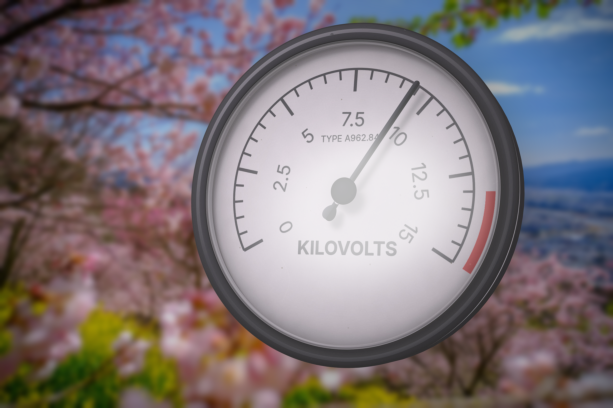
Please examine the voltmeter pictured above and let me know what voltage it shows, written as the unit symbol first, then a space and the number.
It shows kV 9.5
